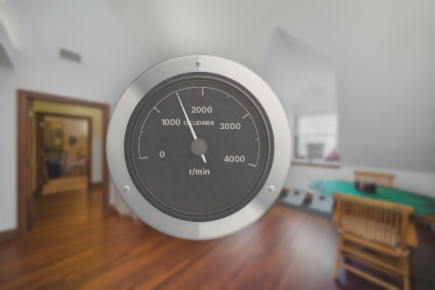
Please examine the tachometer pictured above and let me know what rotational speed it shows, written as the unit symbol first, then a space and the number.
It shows rpm 1500
